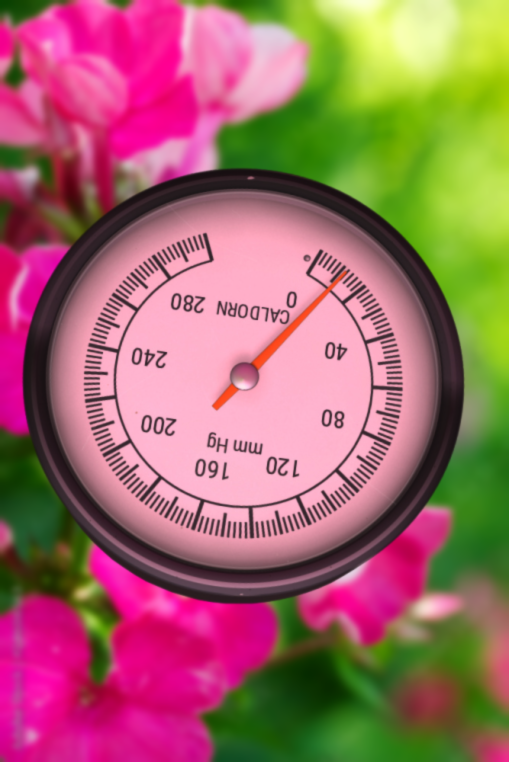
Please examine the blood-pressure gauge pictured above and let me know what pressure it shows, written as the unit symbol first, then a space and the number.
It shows mmHg 12
